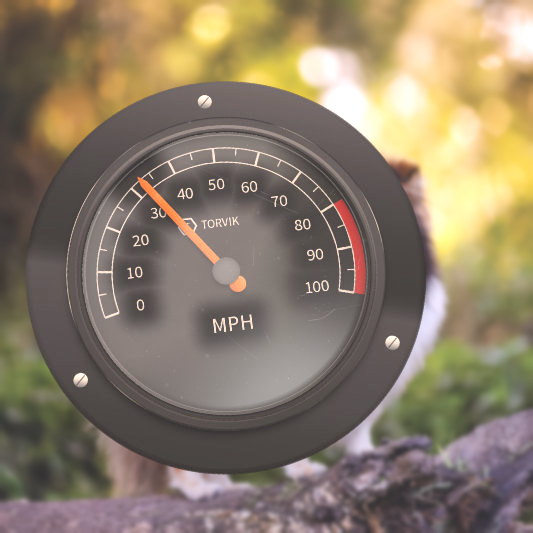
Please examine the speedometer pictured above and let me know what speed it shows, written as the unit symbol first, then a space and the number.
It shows mph 32.5
